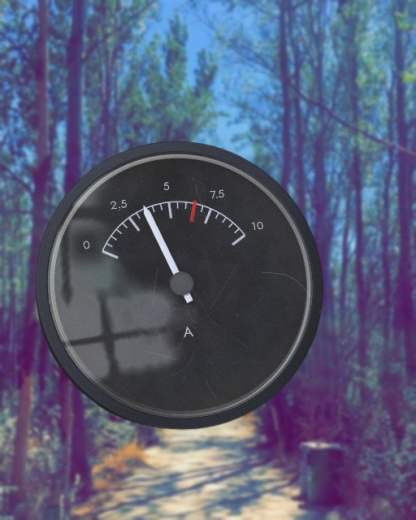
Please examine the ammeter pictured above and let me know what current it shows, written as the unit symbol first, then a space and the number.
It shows A 3.5
